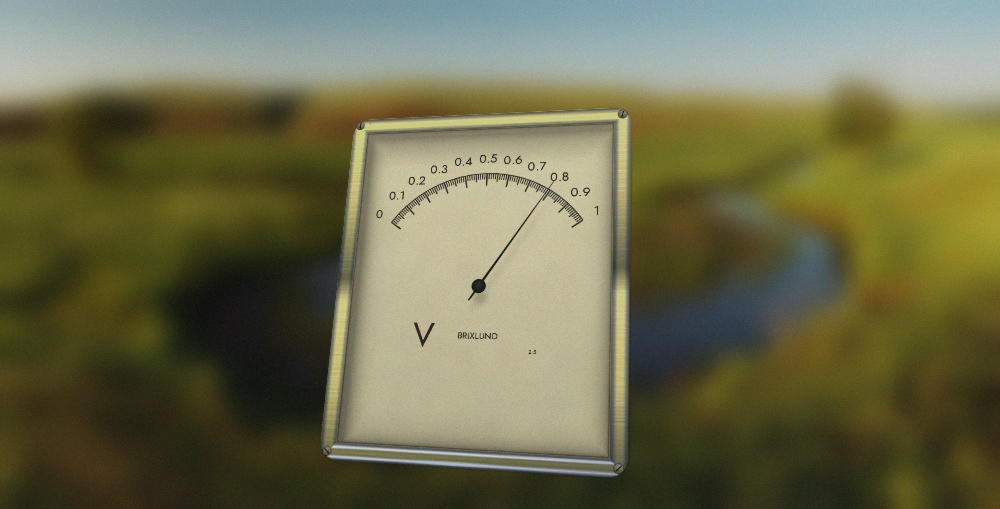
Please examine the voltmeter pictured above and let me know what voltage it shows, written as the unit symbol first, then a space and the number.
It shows V 0.8
